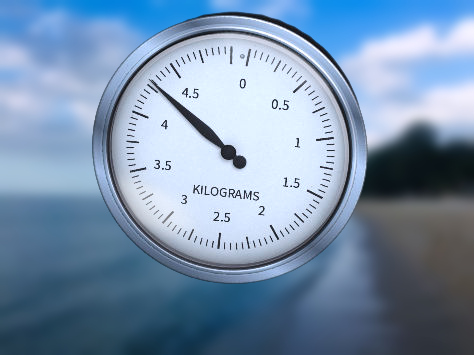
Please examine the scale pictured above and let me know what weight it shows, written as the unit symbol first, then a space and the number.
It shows kg 4.3
